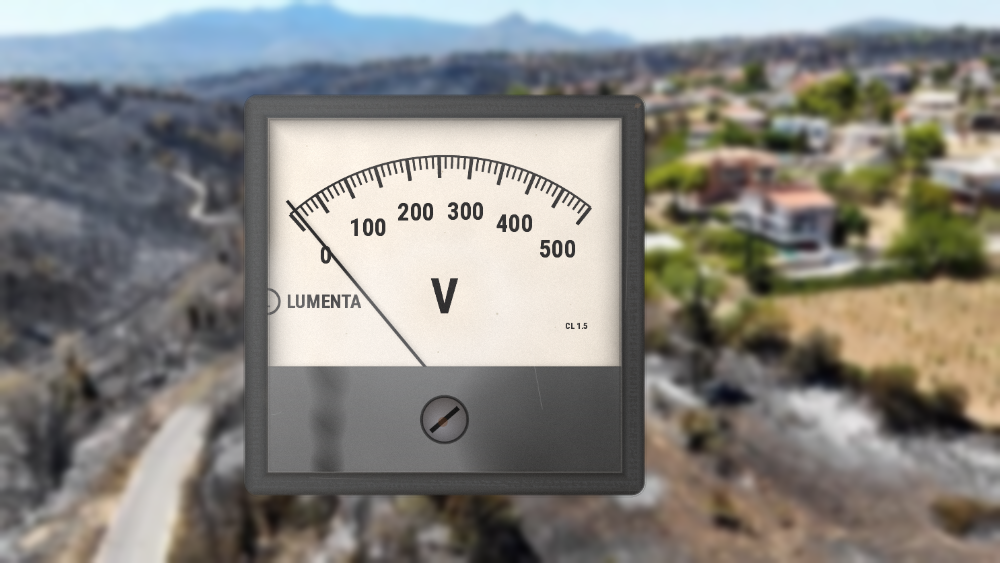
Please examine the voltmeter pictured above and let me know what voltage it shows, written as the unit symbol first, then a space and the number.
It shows V 10
